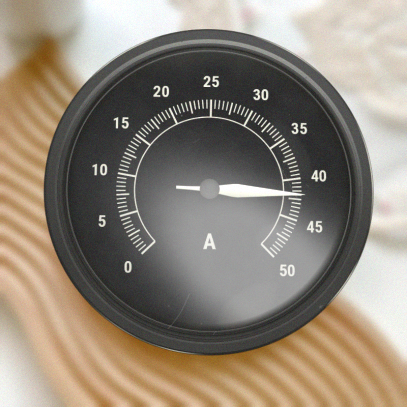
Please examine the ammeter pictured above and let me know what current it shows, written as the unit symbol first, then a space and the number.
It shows A 42
